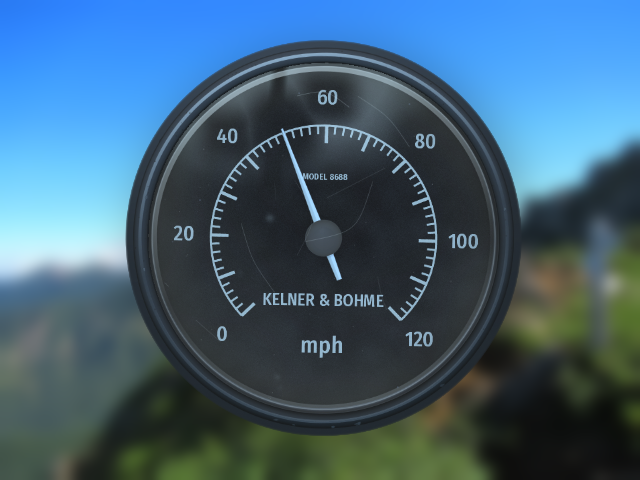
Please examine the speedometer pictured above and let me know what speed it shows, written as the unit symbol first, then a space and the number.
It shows mph 50
